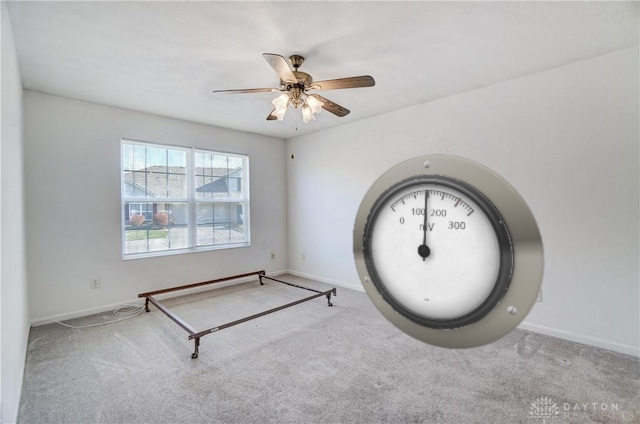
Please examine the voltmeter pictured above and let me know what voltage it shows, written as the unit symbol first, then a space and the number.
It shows mV 150
